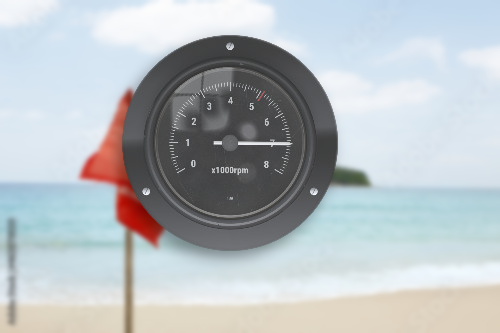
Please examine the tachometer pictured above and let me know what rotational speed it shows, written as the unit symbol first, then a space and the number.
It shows rpm 7000
